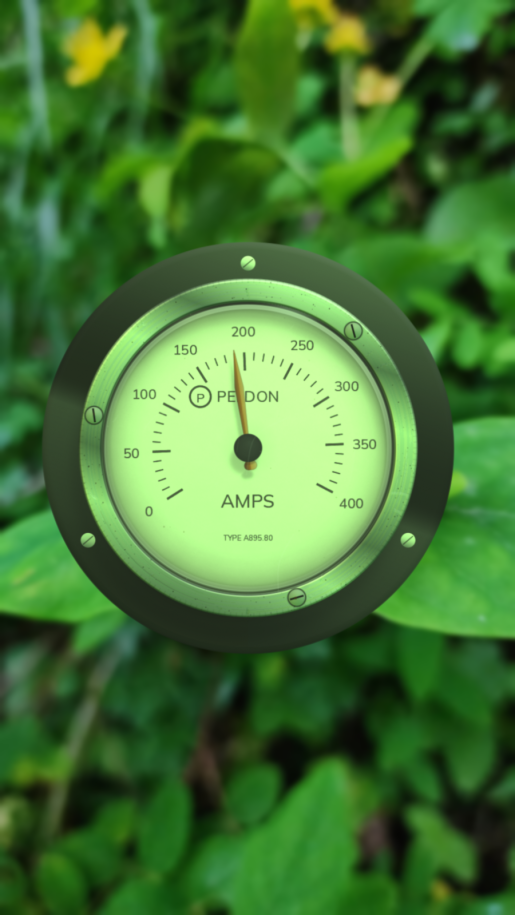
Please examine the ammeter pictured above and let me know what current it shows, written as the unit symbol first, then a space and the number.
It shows A 190
